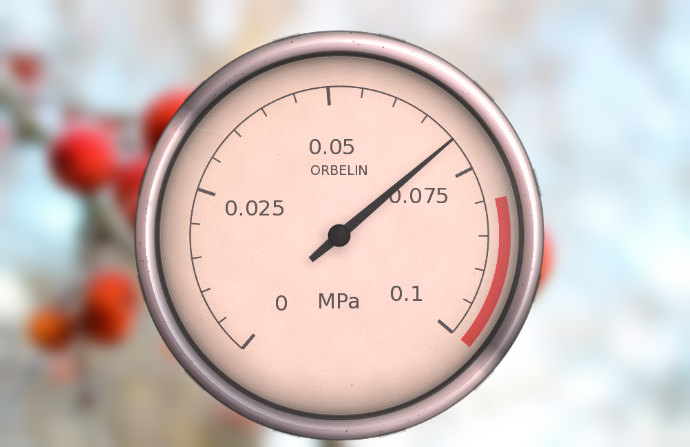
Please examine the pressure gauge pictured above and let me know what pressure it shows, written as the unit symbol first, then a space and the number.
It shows MPa 0.07
